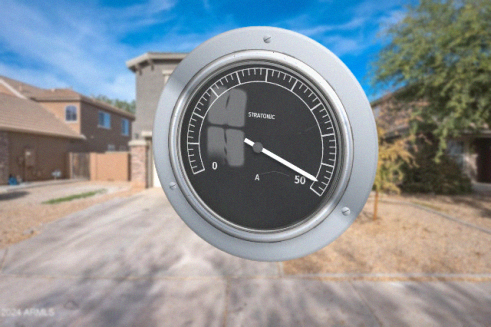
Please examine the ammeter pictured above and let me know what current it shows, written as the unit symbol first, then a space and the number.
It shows A 48
